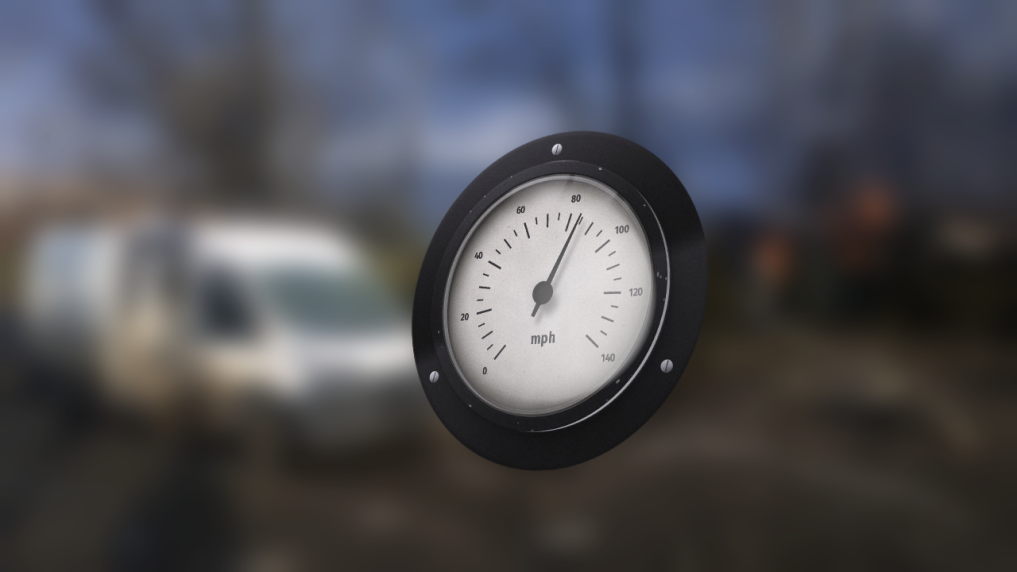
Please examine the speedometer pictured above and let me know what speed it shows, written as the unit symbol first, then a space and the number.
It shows mph 85
